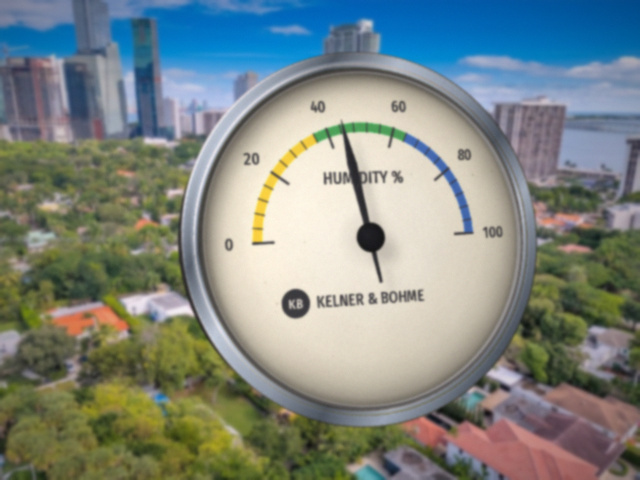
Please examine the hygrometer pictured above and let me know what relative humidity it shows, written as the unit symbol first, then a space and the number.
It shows % 44
